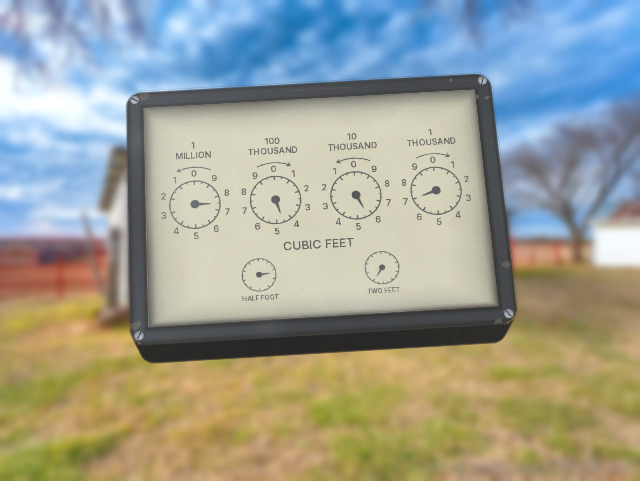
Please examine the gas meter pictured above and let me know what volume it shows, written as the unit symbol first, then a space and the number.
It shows ft³ 745700
